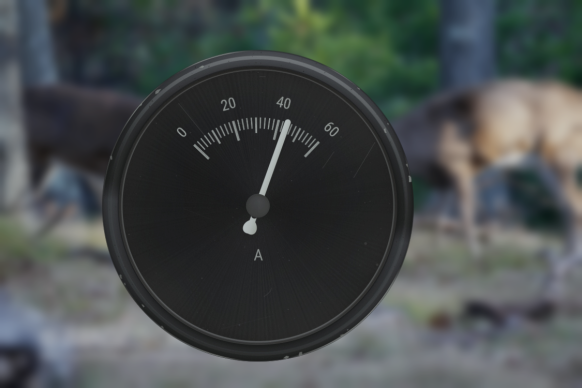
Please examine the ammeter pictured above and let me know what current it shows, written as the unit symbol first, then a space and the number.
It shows A 44
